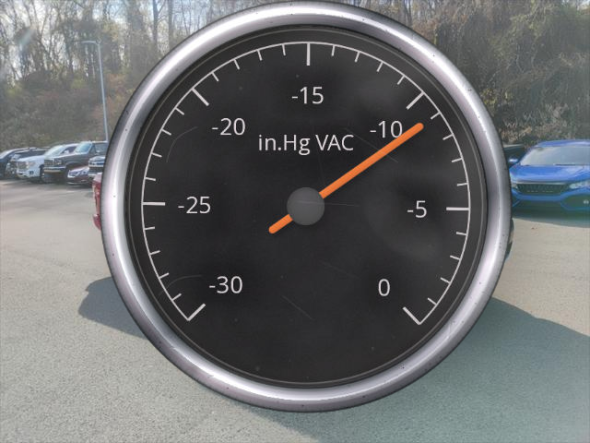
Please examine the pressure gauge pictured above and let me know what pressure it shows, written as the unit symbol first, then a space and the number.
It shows inHg -9
